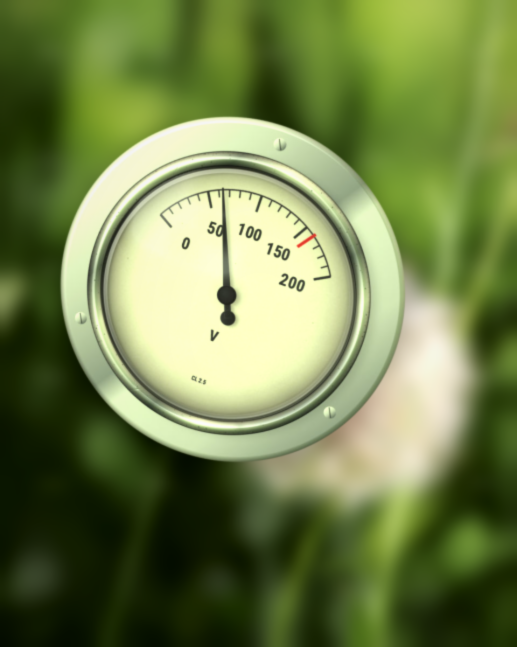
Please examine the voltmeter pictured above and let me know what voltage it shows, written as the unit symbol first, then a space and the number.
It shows V 65
